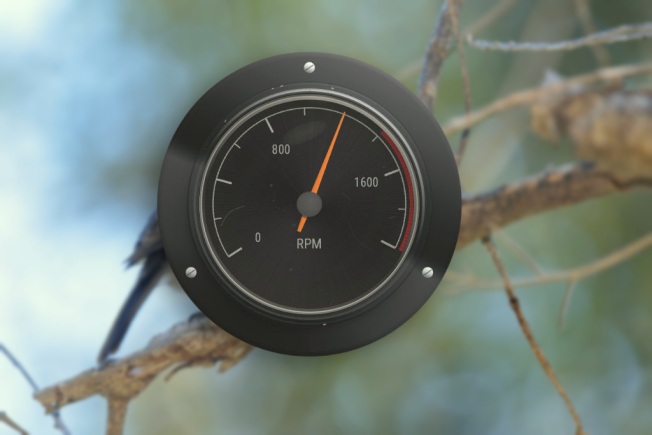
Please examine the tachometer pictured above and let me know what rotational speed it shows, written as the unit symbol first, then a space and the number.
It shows rpm 1200
